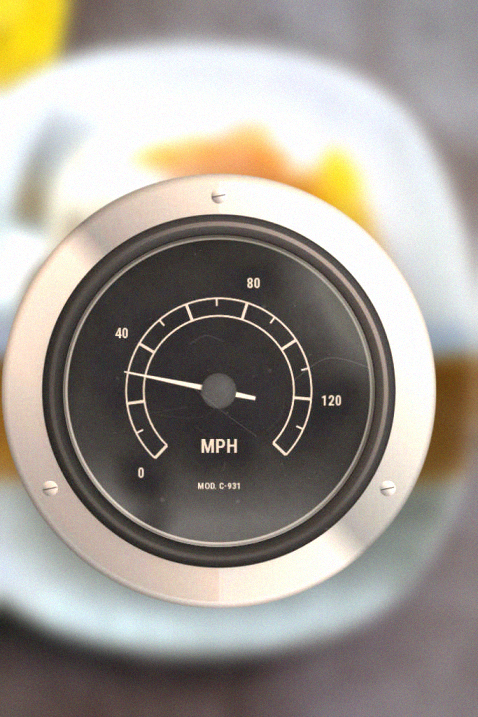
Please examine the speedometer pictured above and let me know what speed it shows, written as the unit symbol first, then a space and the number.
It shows mph 30
